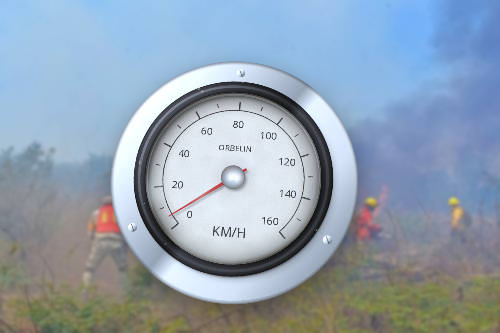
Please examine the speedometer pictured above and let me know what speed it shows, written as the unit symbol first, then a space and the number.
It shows km/h 5
